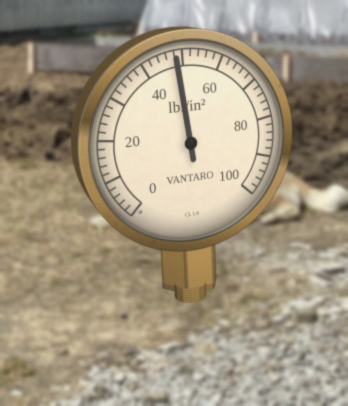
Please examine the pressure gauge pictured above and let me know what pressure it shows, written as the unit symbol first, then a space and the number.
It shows psi 48
